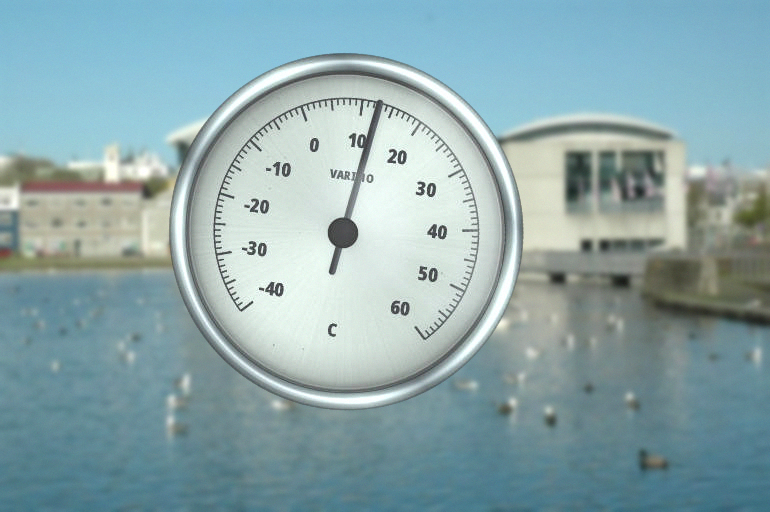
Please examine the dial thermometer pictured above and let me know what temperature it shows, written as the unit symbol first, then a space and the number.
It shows °C 13
